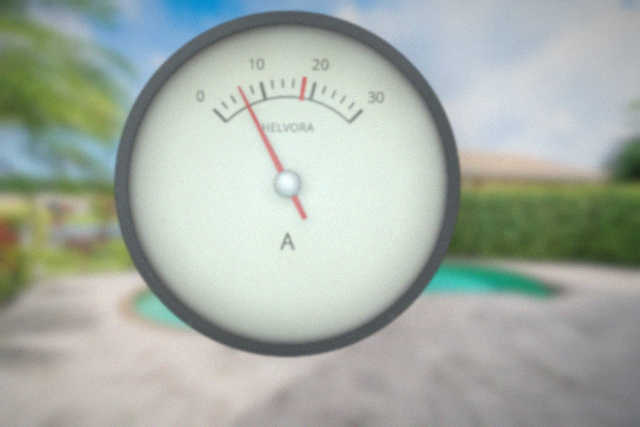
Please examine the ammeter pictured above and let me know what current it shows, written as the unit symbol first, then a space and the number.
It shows A 6
